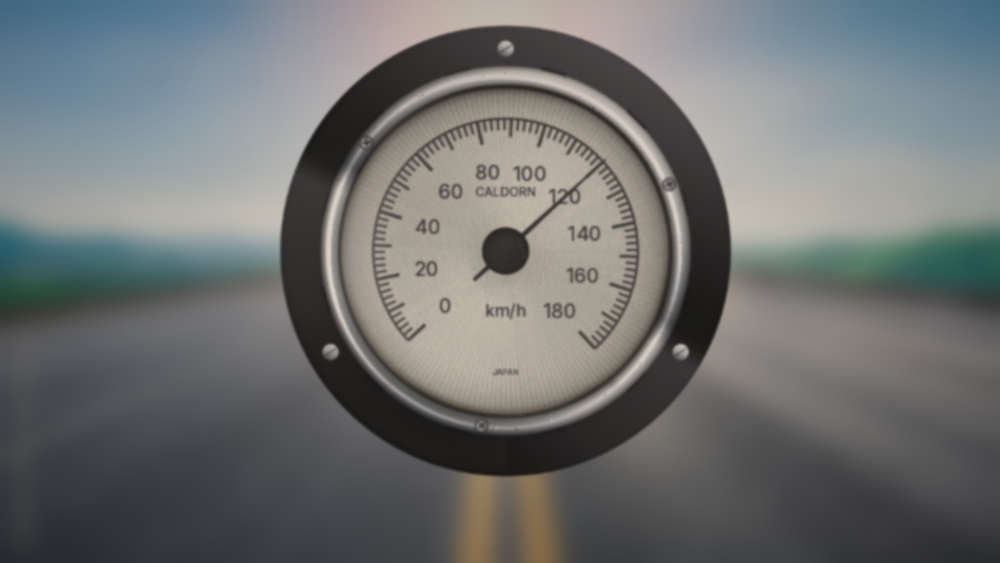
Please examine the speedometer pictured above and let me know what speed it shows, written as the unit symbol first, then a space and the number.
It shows km/h 120
